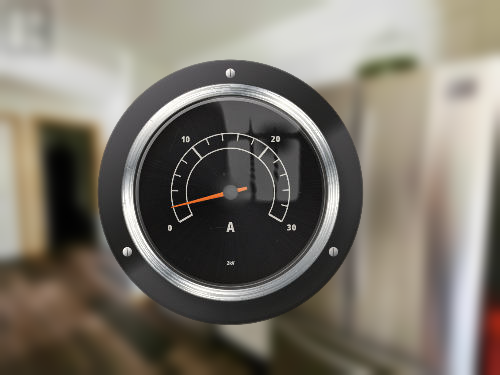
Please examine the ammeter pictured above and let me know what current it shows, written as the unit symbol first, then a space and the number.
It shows A 2
